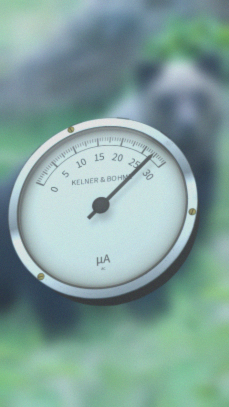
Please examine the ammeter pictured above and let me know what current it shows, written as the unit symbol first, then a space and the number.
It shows µA 27.5
